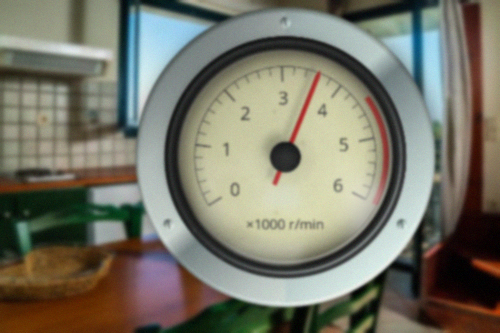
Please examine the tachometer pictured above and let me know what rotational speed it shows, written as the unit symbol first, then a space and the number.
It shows rpm 3600
